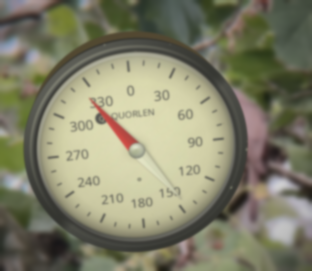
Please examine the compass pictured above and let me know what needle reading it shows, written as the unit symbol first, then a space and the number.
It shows ° 325
